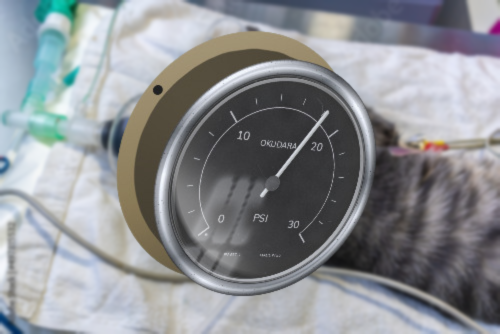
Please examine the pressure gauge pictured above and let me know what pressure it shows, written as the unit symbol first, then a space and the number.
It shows psi 18
